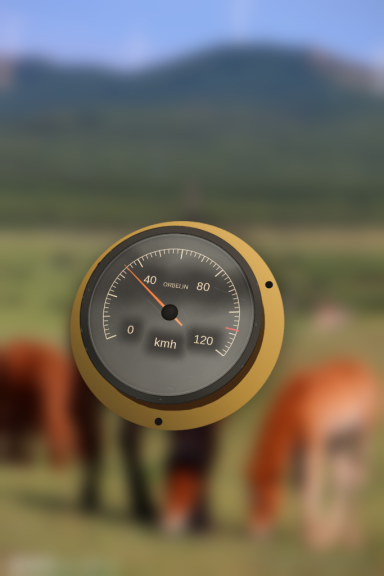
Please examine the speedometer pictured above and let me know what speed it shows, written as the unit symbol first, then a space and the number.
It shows km/h 34
